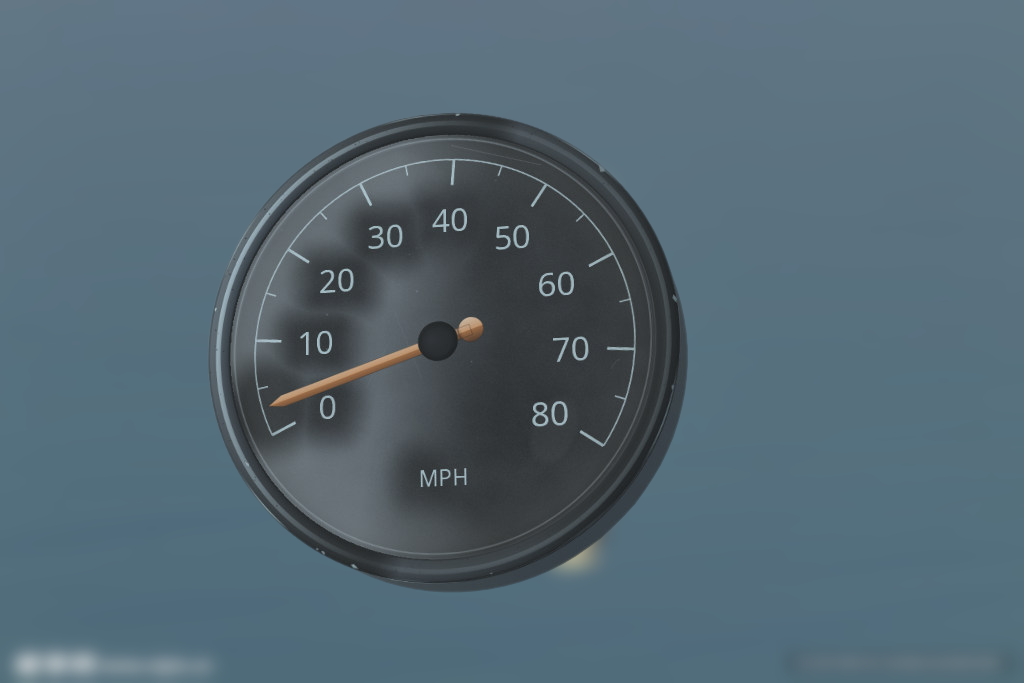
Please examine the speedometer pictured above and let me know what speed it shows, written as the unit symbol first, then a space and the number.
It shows mph 2.5
